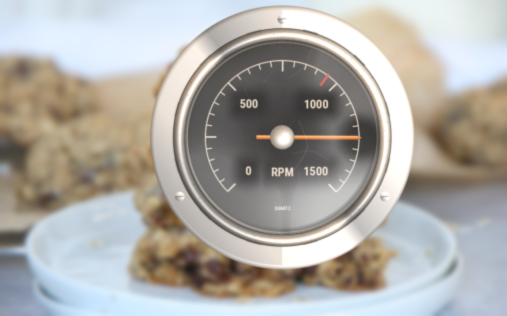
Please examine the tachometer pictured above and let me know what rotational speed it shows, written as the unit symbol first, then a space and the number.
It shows rpm 1250
